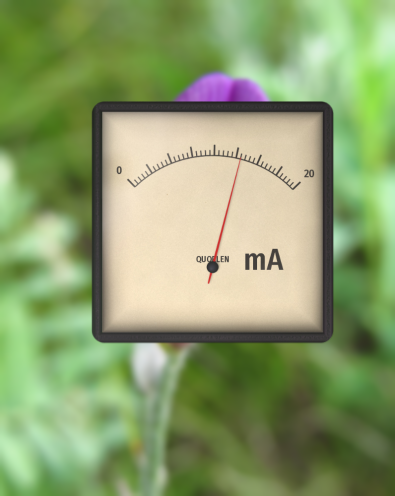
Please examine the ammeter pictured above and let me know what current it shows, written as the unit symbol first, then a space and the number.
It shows mA 13
